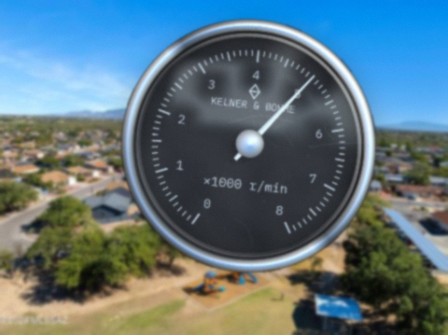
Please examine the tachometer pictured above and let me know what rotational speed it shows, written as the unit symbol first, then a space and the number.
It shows rpm 5000
